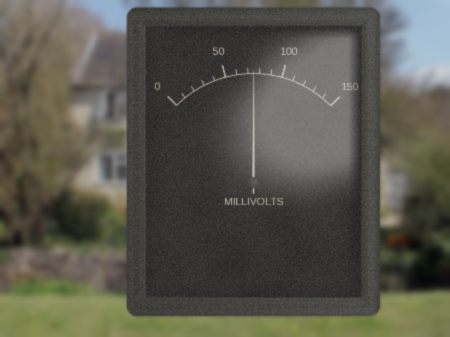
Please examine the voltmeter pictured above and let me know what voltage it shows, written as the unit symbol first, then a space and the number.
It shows mV 75
